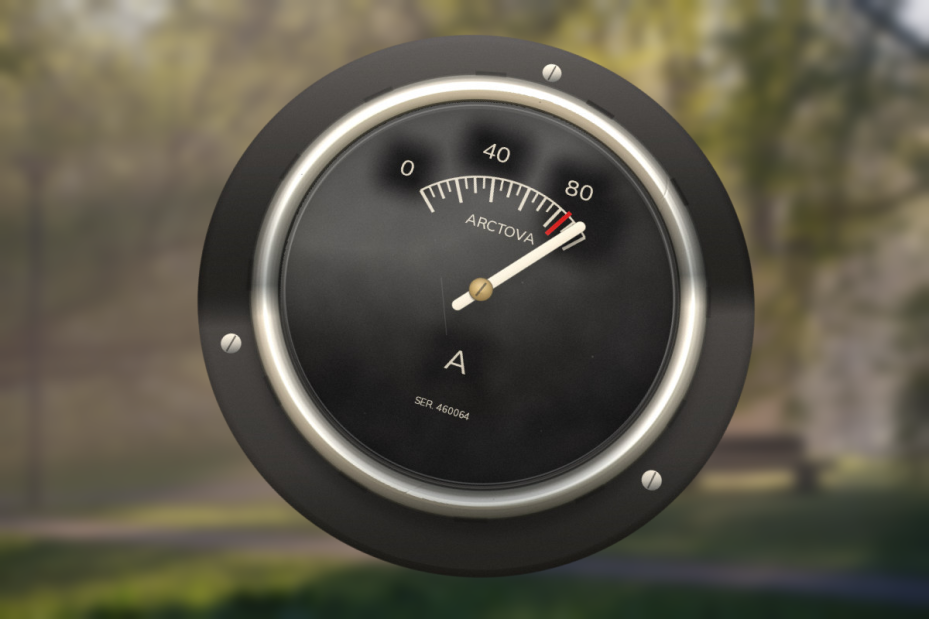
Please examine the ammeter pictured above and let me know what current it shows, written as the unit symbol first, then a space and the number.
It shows A 95
